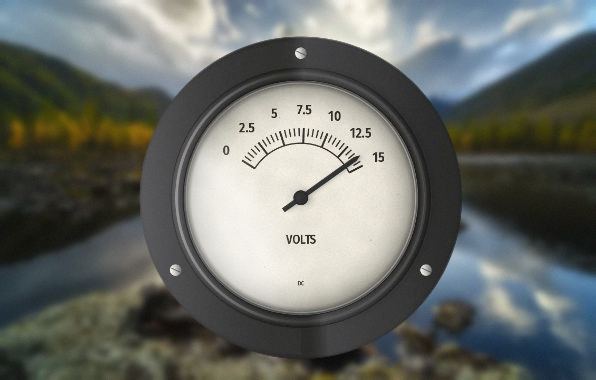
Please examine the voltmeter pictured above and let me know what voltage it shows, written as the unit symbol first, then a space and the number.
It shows V 14
